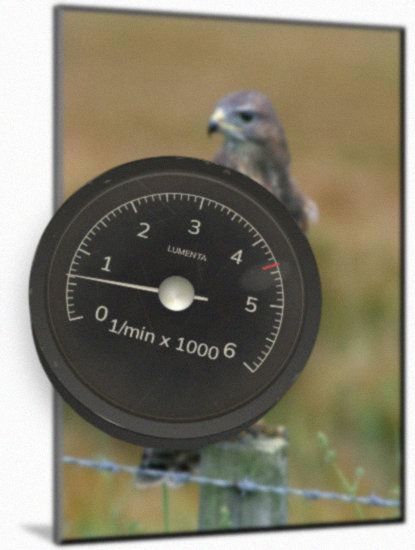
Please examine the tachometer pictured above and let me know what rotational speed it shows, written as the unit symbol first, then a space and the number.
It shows rpm 600
